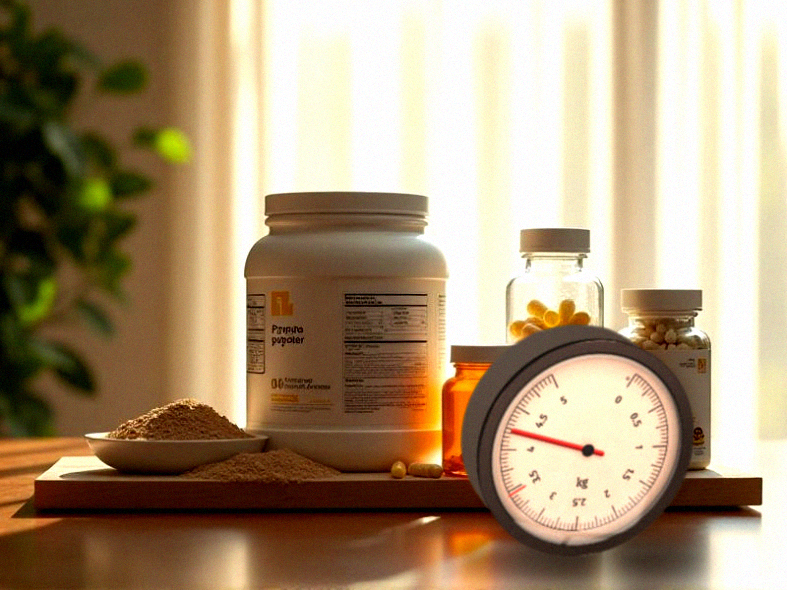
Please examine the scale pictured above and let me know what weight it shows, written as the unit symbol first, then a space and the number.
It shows kg 4.25
